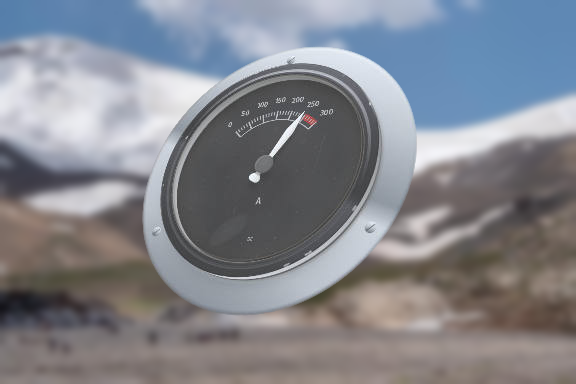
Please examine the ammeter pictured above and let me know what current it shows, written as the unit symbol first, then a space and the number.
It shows A 250
